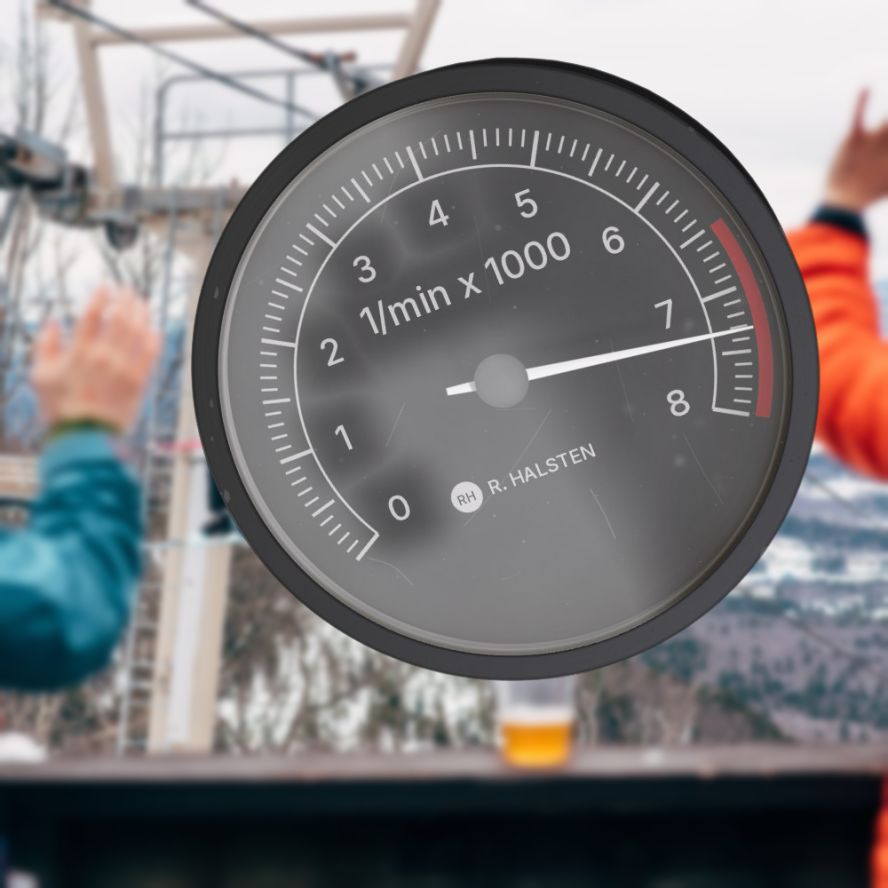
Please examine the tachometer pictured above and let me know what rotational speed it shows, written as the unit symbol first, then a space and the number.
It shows rpm 7300
